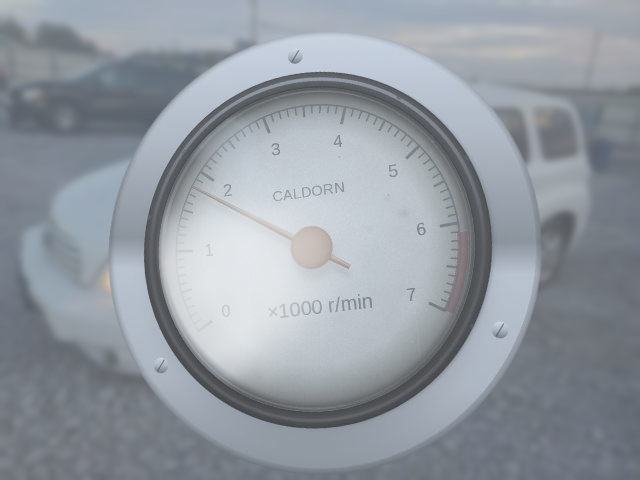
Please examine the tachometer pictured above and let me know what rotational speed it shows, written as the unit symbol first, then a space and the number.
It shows rpm 1800
